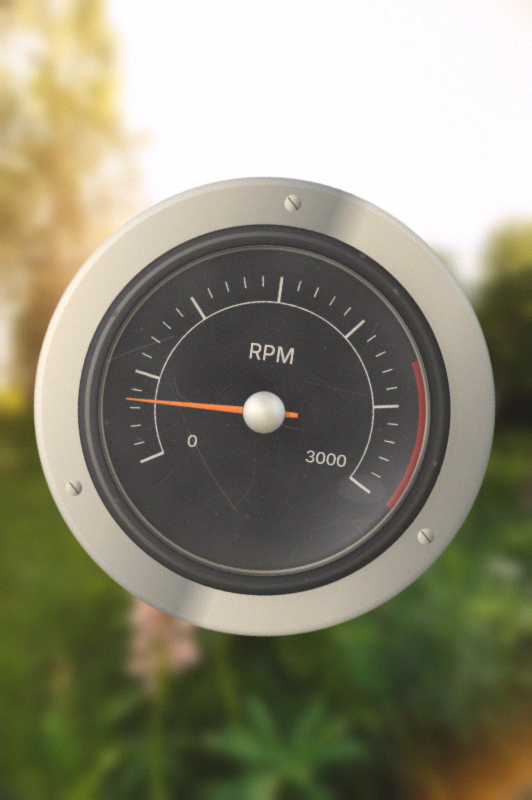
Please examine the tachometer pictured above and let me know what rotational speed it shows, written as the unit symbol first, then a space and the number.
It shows rpm 350
